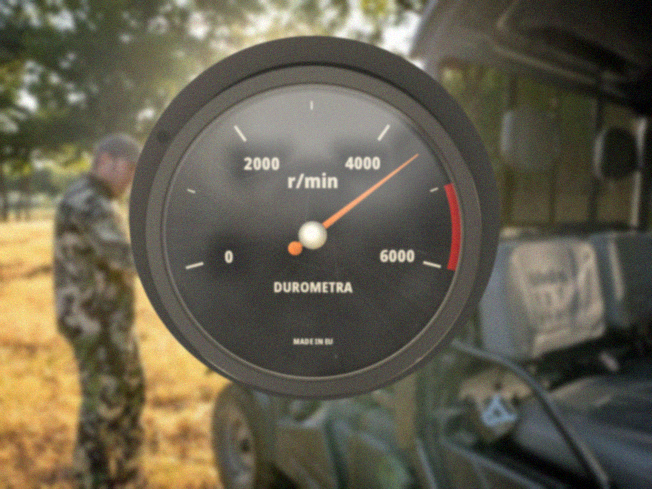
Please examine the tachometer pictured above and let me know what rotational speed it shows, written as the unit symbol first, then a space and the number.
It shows rpm 4500
